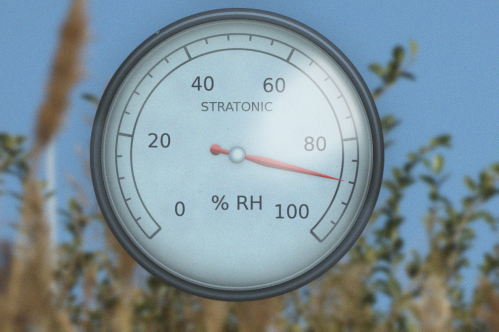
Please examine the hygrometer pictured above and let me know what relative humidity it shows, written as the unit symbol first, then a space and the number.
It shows % 88
